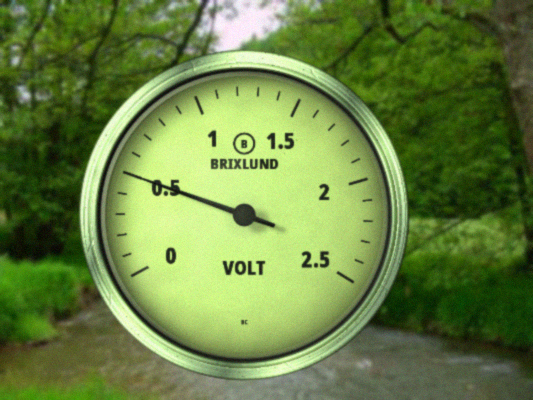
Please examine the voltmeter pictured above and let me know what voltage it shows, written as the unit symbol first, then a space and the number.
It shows V 0.5
